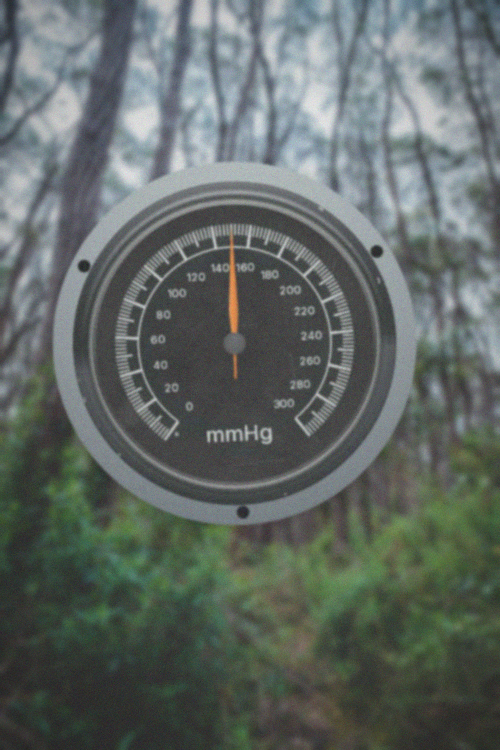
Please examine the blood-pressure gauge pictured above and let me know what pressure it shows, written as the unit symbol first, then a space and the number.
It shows mmHg 150
